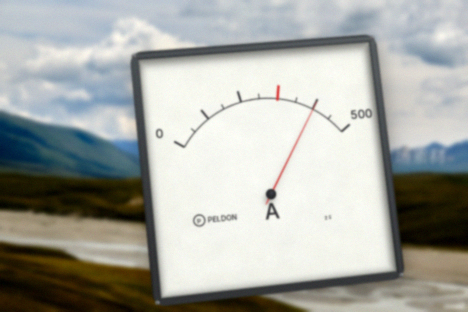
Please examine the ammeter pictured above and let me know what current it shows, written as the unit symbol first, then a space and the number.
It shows A 400
